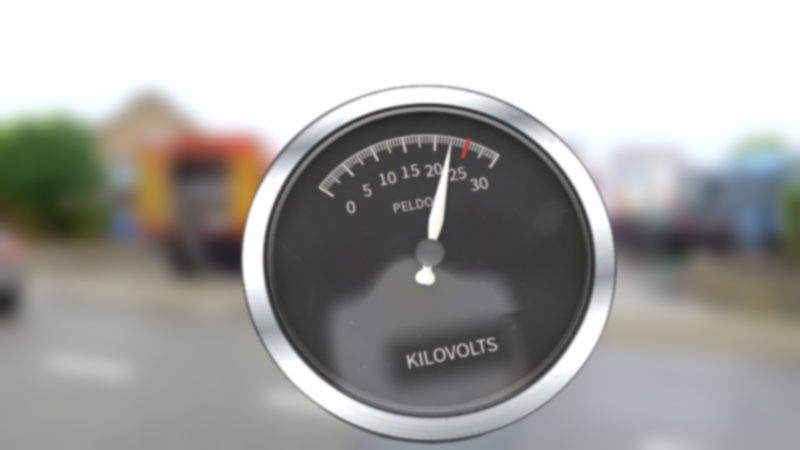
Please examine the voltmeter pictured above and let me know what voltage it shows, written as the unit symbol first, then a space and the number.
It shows kV 22.5
